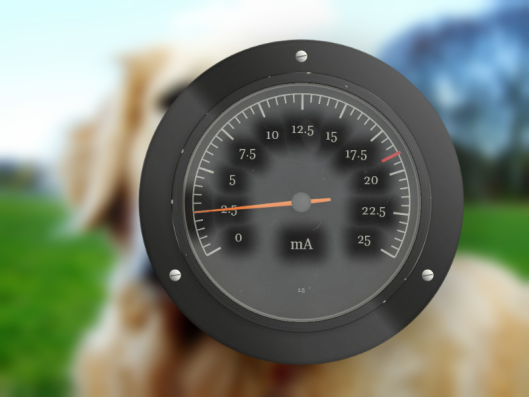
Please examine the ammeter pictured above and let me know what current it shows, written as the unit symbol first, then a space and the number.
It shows mA 2.5
